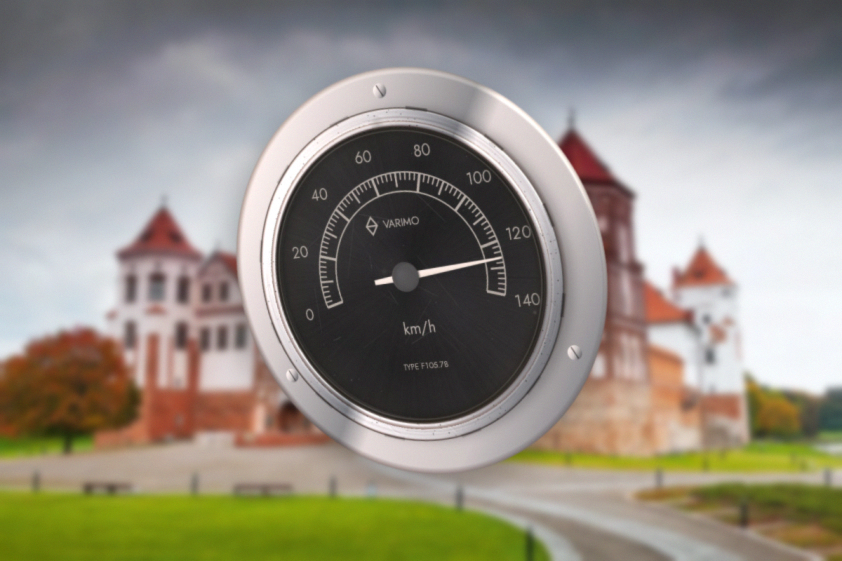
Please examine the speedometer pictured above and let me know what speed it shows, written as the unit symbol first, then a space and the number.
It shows km/h 126
